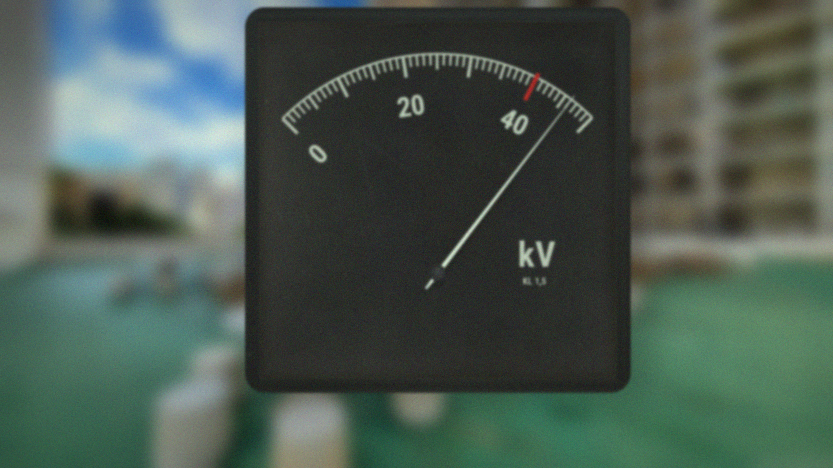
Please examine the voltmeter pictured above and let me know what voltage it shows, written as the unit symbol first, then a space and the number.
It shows kV 46
